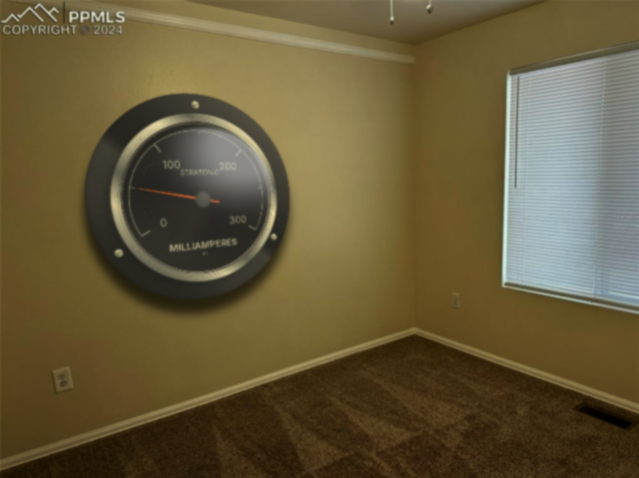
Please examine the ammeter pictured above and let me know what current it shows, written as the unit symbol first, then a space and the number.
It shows mA 50
